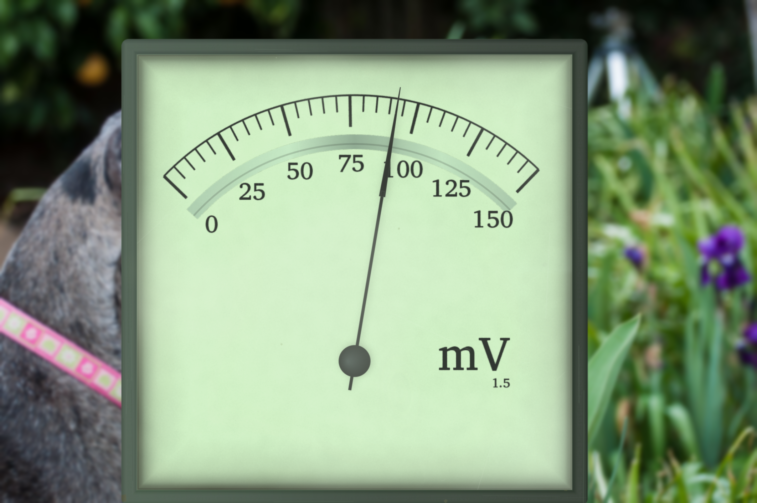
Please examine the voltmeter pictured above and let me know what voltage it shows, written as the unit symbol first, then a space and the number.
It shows mV 92.5
